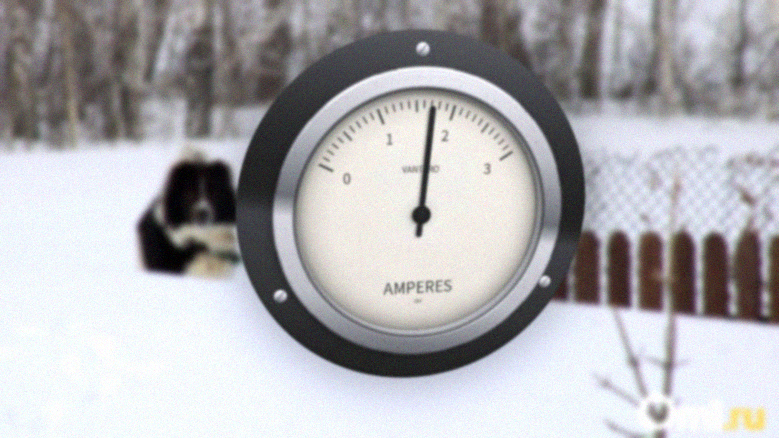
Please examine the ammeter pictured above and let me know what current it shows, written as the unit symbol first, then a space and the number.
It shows A 1.7
